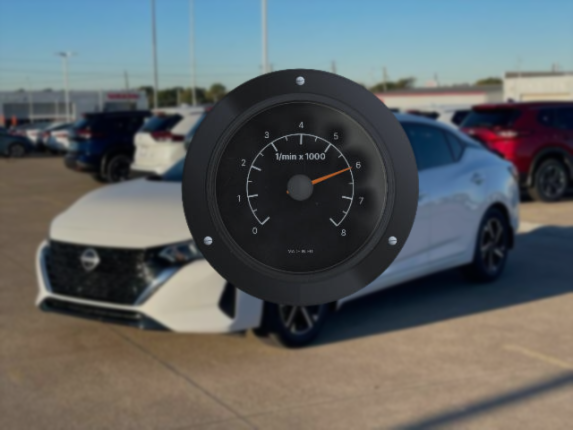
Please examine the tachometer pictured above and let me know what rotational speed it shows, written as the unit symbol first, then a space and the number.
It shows rpm 6000
